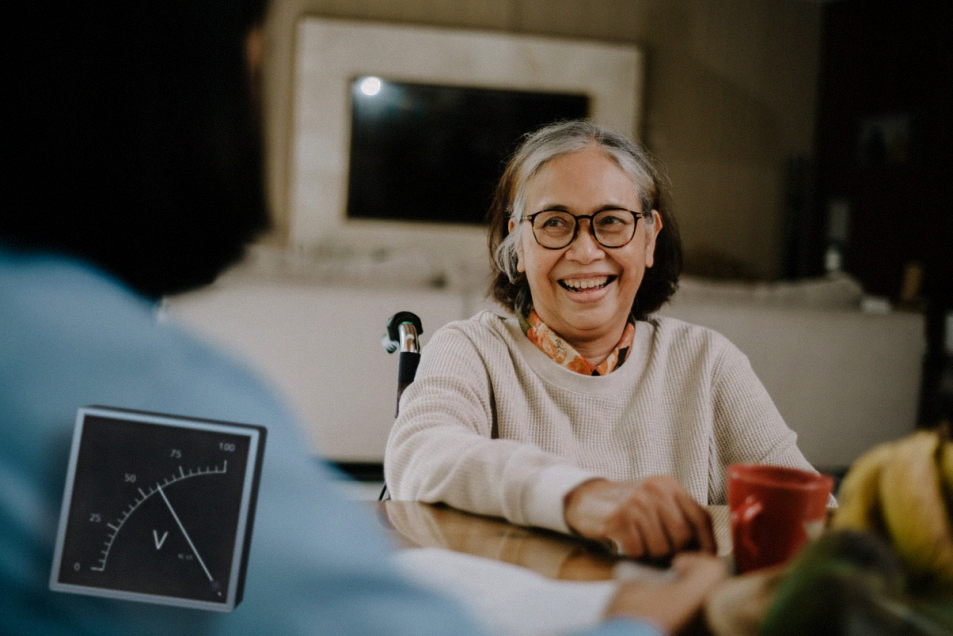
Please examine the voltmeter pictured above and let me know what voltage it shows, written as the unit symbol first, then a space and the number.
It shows V 60
